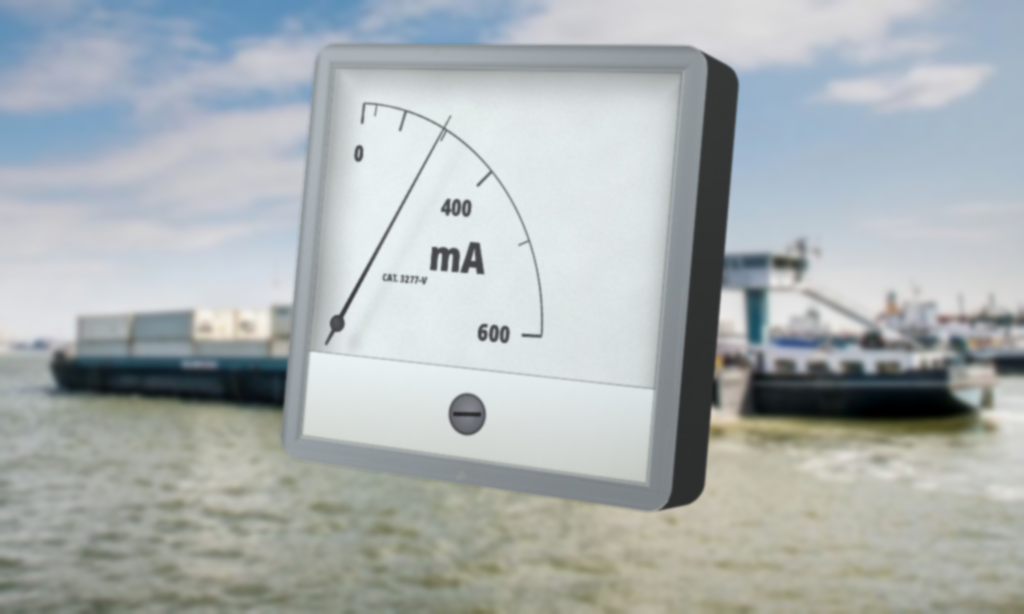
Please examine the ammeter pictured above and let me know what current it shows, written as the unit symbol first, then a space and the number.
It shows mA 300
